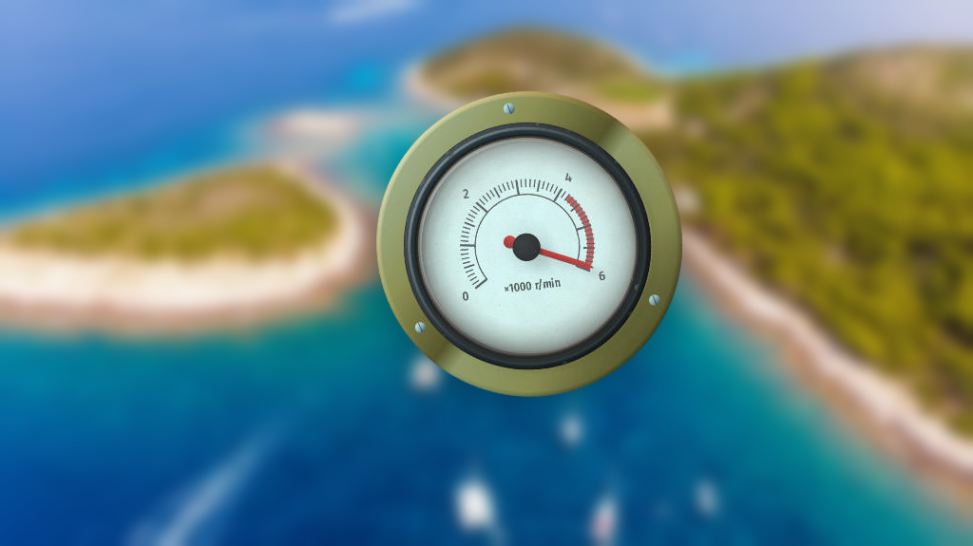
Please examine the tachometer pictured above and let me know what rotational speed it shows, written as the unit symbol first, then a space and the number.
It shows rpm 5900
